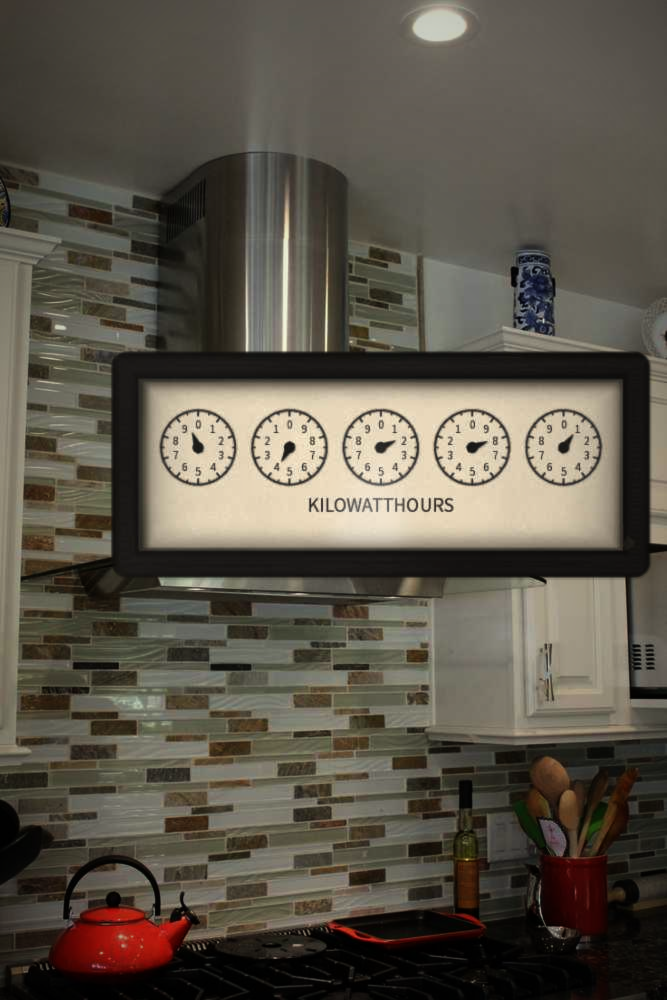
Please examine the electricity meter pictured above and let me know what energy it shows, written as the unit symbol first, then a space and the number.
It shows kWh 94181
